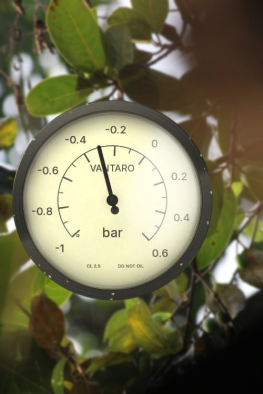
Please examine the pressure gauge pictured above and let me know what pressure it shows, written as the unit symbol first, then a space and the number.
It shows bar -0.3
